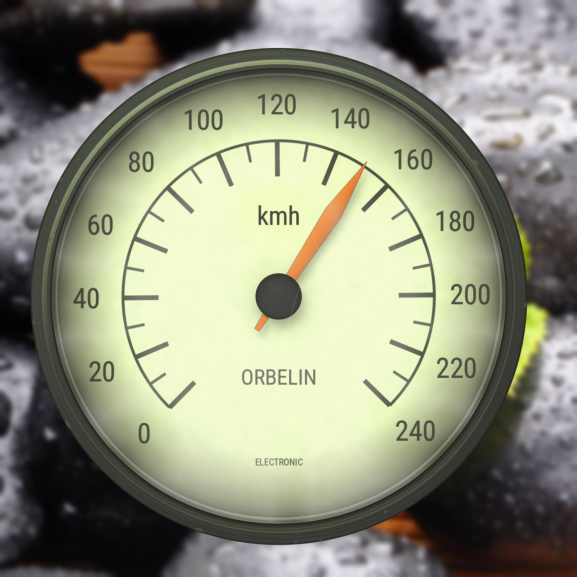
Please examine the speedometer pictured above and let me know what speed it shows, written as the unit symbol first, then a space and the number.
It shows km/h 150
